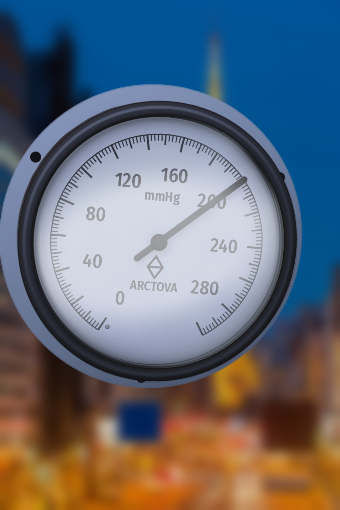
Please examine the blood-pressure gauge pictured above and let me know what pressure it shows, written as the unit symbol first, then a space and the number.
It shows mmHg 200
